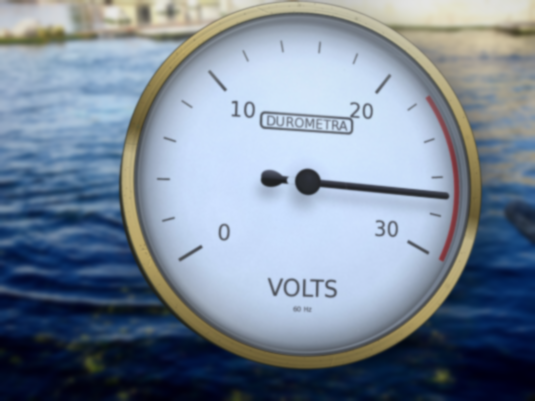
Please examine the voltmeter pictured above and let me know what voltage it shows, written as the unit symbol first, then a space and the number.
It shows V 27
